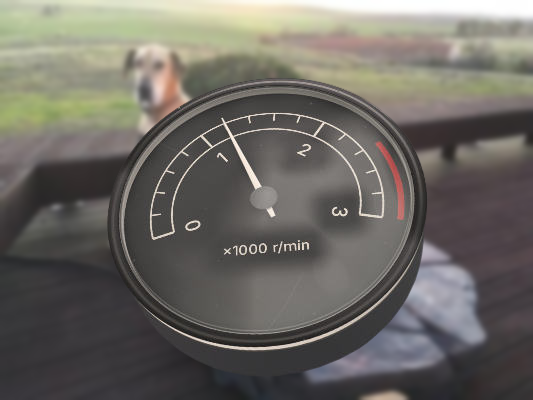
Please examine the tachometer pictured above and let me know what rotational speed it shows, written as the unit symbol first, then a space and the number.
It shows rpm 1200
